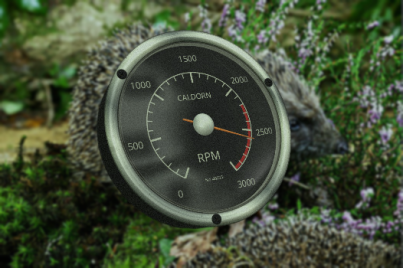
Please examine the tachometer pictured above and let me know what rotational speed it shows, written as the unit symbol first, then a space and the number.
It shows rpm 2600
